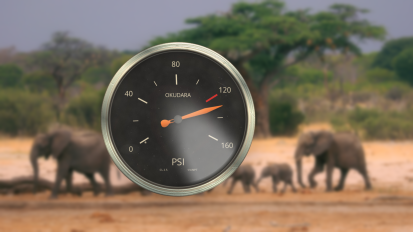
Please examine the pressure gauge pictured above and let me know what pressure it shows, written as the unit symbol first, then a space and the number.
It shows psi 130
